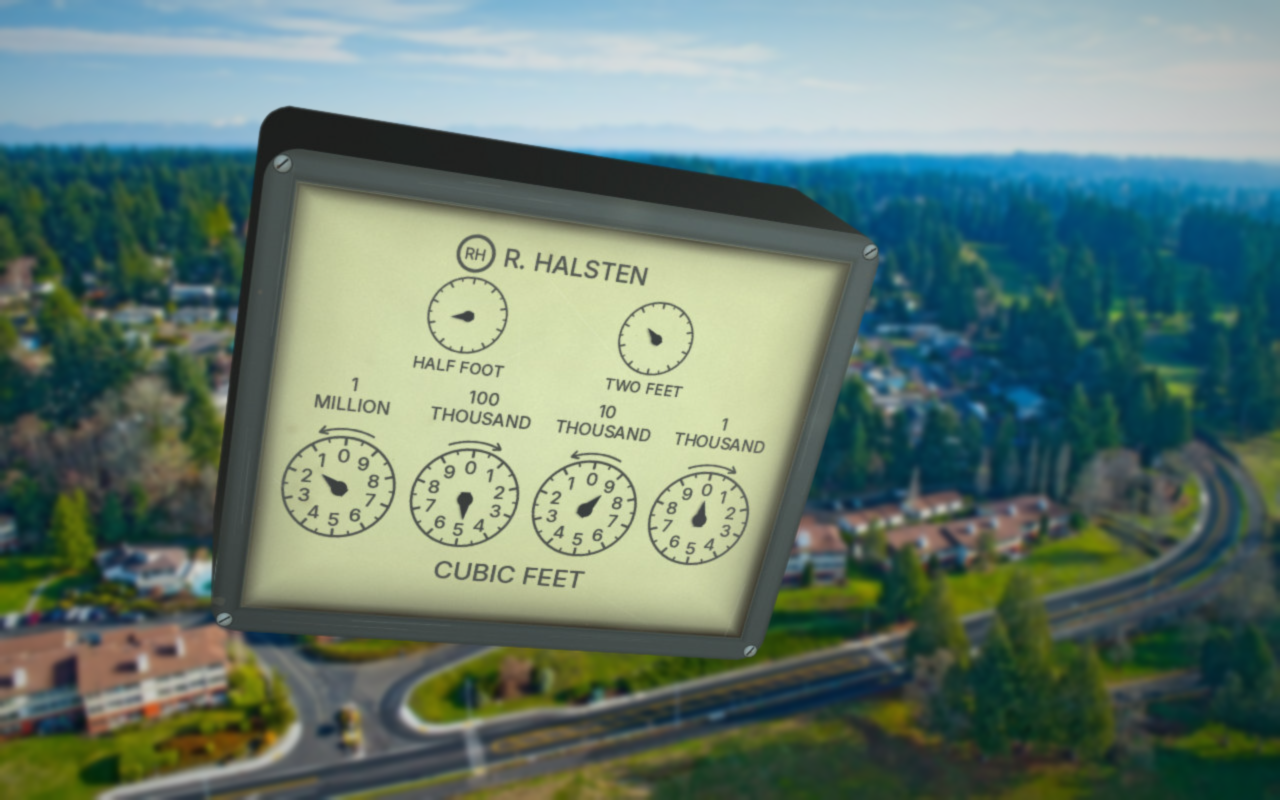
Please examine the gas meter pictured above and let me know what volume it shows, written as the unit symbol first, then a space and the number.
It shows ft³ 149000
